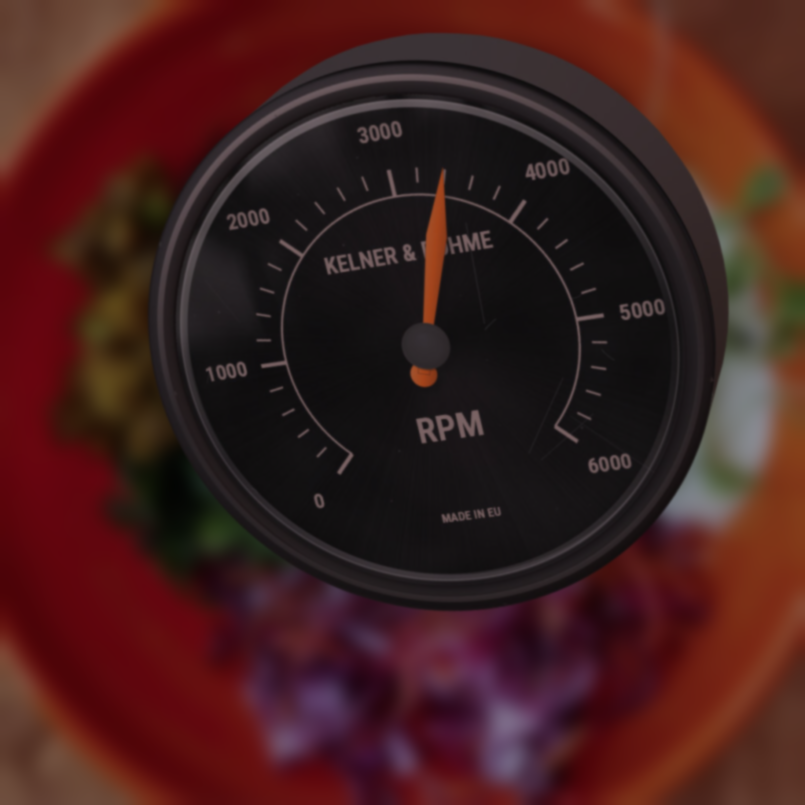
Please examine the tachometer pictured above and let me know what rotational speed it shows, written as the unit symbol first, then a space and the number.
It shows rpm 3400
